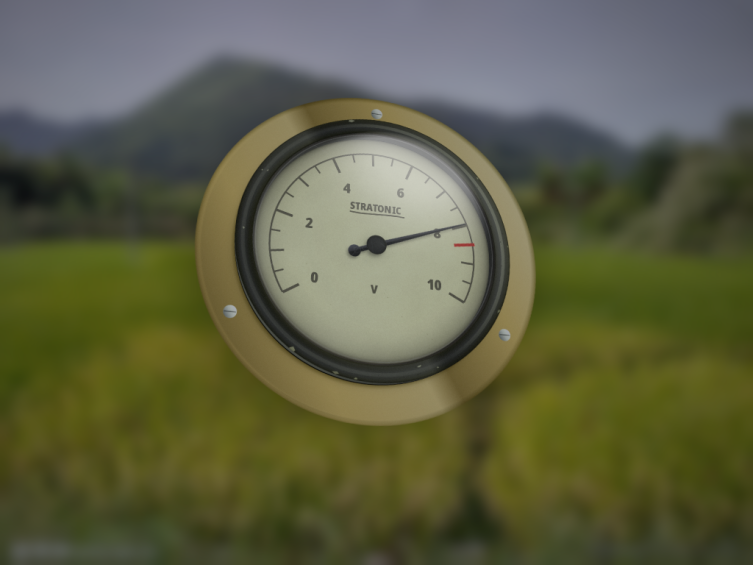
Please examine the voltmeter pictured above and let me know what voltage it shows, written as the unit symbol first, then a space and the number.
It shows V 8
